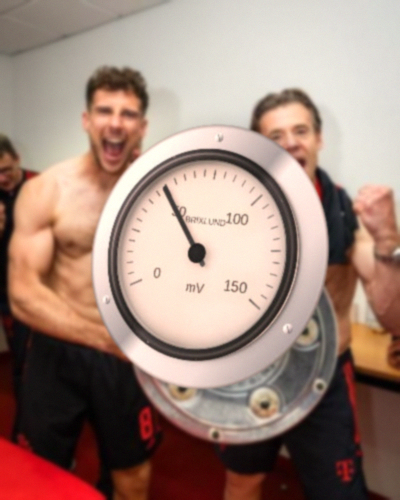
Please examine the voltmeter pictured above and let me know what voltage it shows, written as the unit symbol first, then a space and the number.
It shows mV 50
